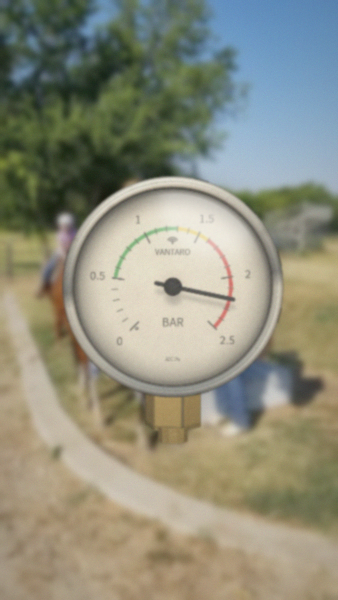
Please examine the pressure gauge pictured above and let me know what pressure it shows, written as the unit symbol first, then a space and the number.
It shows bar 2.2
